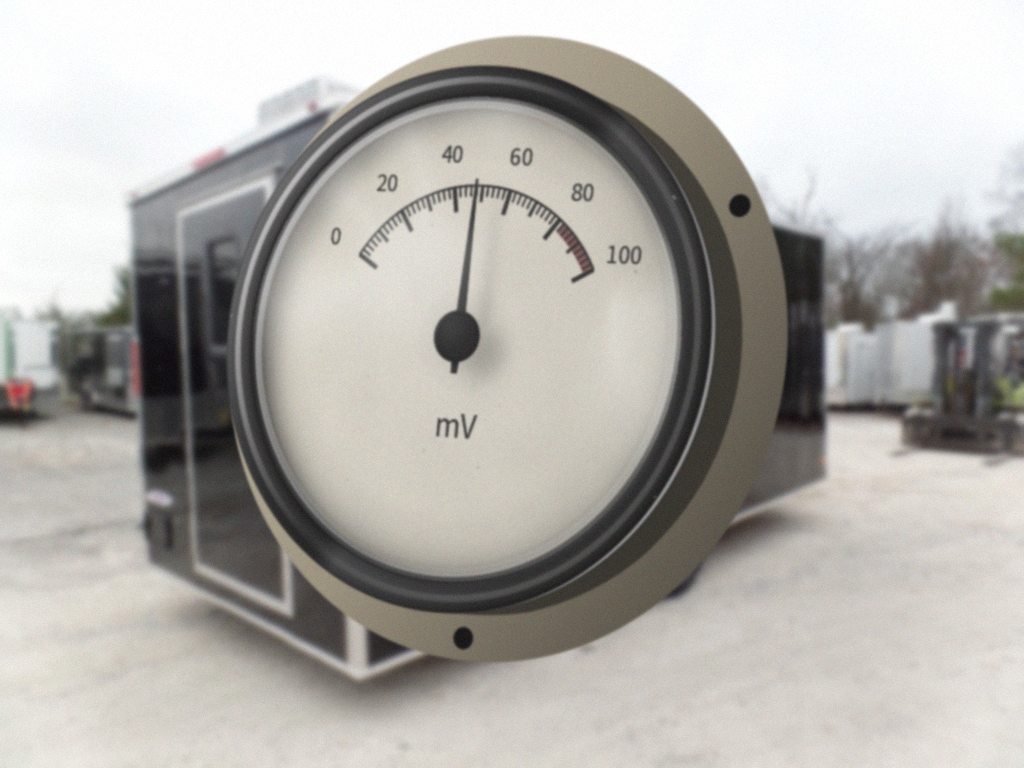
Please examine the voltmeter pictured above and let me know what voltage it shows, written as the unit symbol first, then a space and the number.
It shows mV 50
